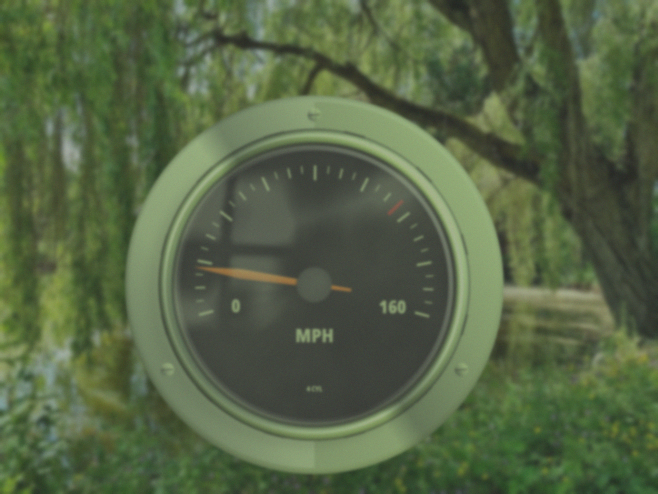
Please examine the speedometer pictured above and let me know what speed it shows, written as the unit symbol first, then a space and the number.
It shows mph 17.5
